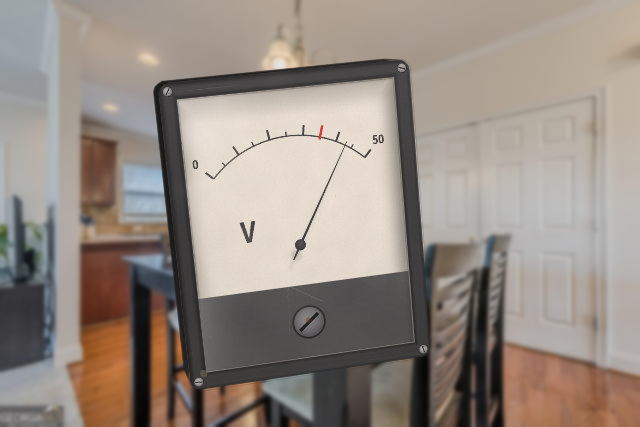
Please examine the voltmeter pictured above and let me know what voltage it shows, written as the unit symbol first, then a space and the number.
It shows V 42.5
